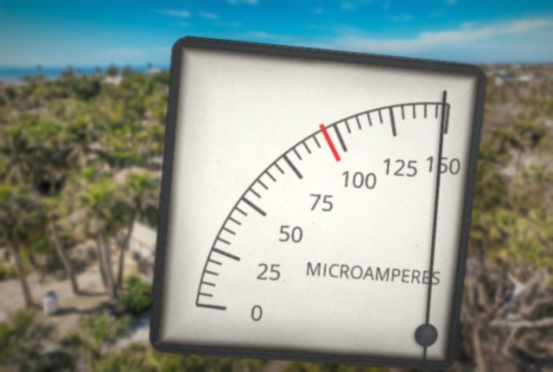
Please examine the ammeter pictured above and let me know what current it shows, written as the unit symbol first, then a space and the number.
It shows µA 147.5
